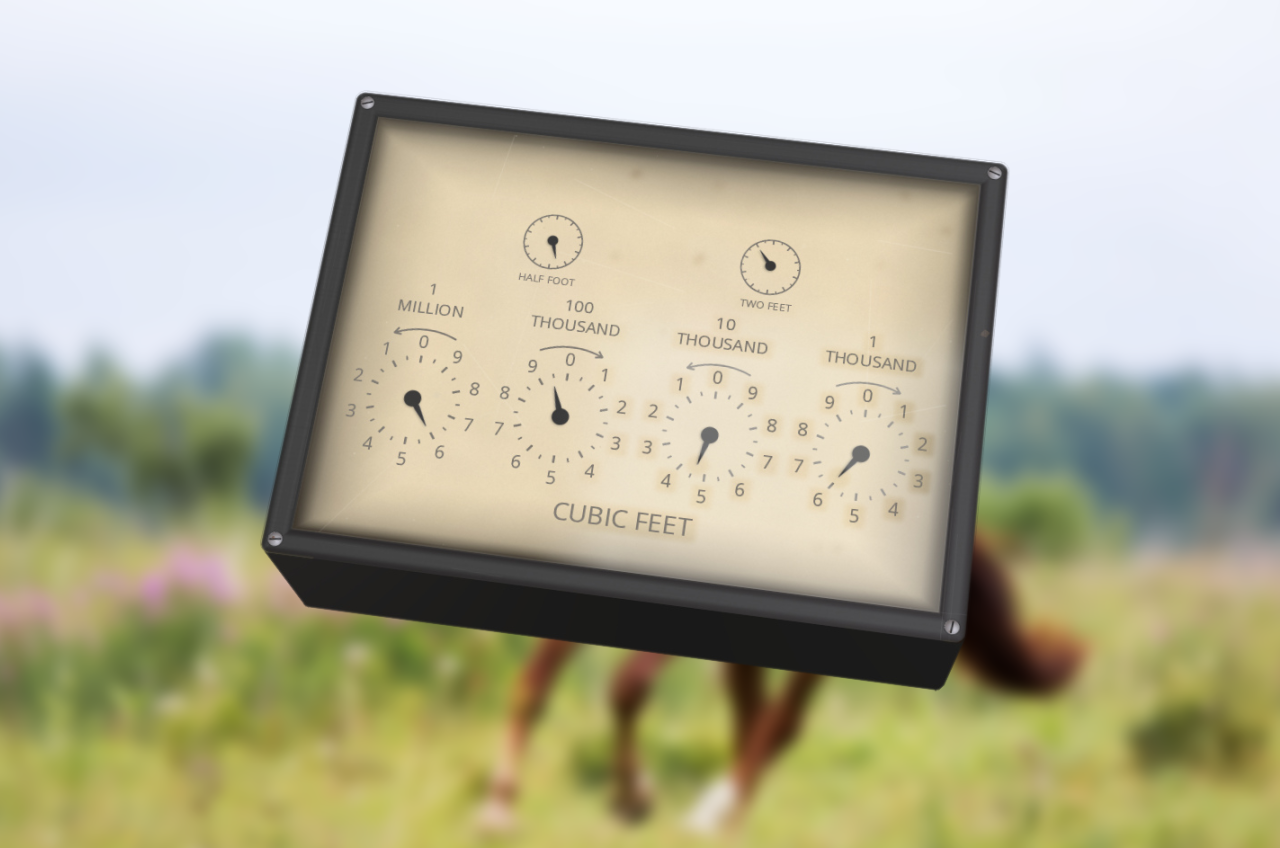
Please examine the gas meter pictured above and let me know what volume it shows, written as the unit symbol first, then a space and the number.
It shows ft³ 594600
